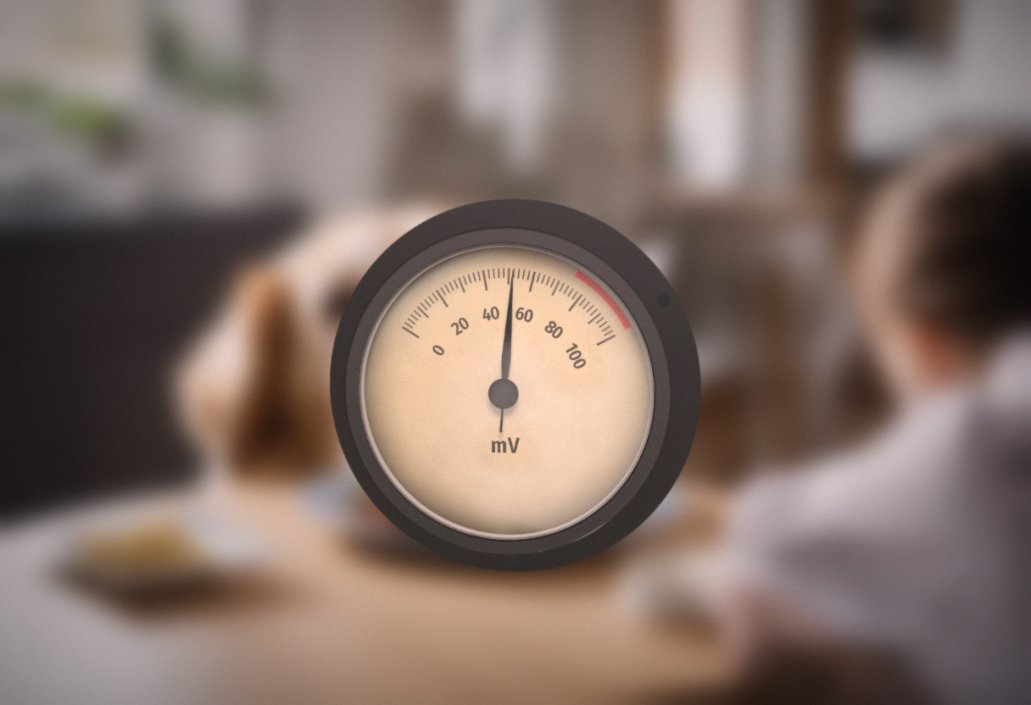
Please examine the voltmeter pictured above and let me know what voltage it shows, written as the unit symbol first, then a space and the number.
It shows mV 52
